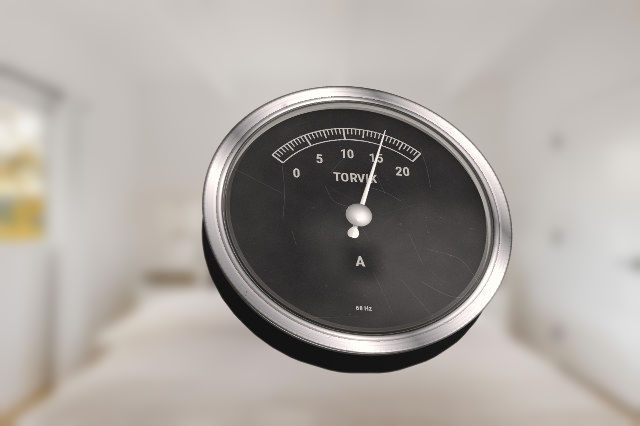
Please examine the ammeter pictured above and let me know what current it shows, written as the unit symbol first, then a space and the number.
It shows A 15
